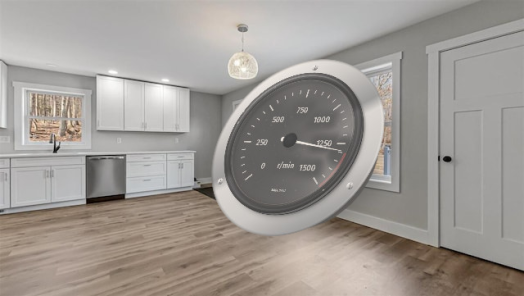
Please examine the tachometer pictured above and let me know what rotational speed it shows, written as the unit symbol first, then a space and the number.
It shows rpm 1300
